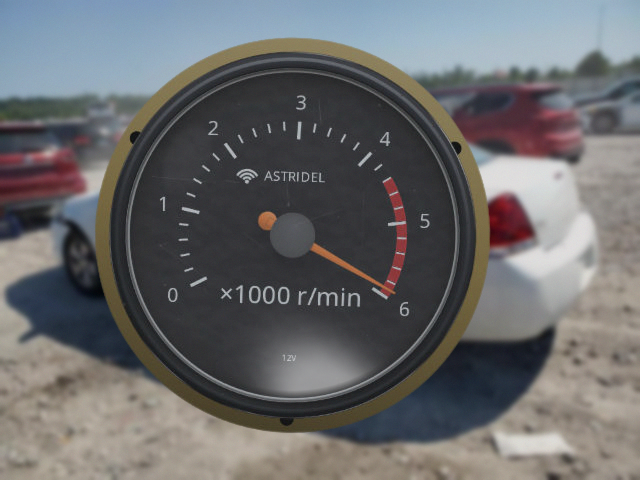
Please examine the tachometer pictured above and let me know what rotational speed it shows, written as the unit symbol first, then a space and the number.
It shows rpm 5900
